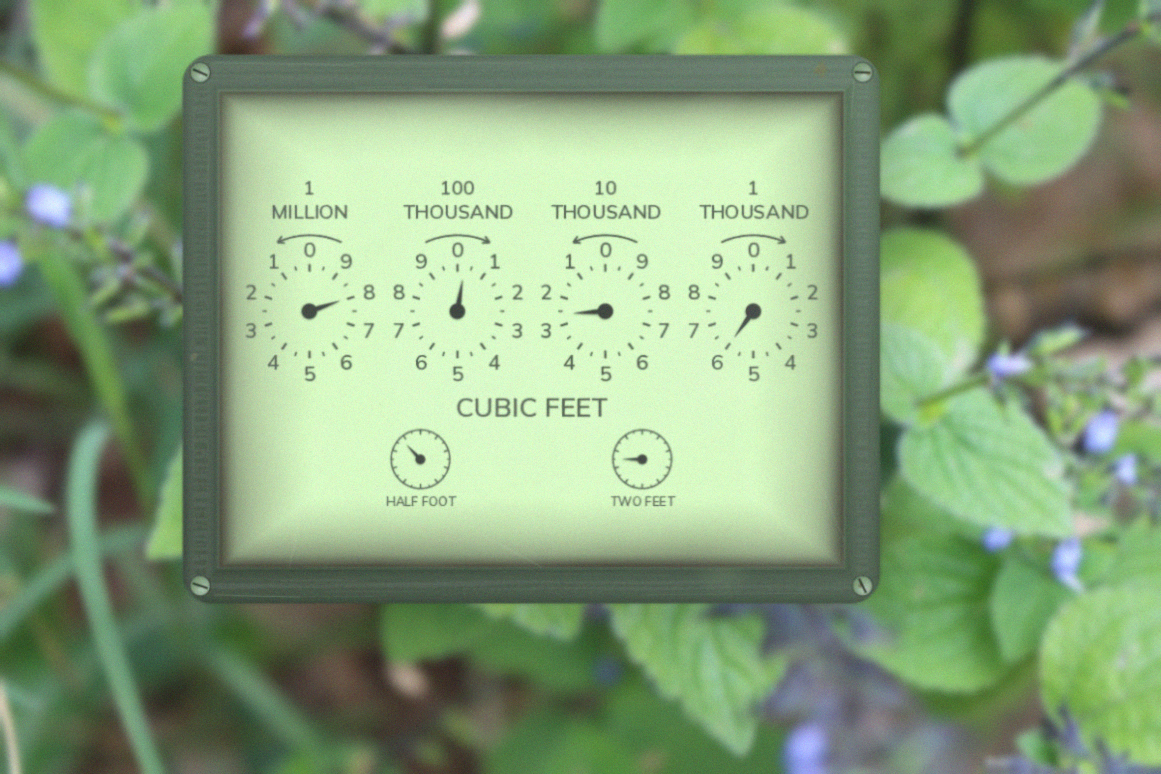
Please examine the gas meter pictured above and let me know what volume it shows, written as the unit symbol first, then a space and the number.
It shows ft³ 802600
